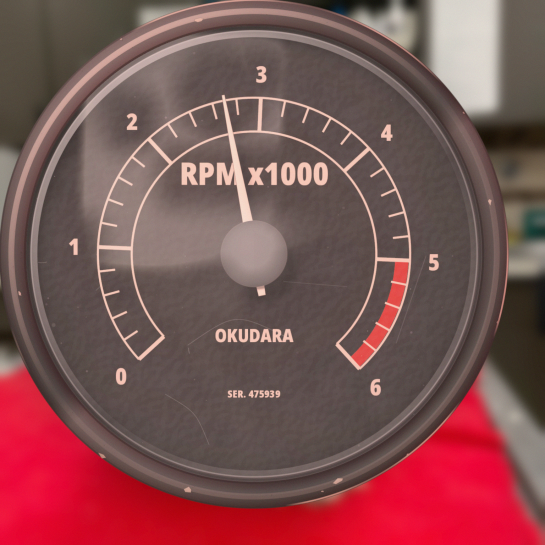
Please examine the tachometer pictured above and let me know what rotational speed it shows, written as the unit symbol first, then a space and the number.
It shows rpm 2700
